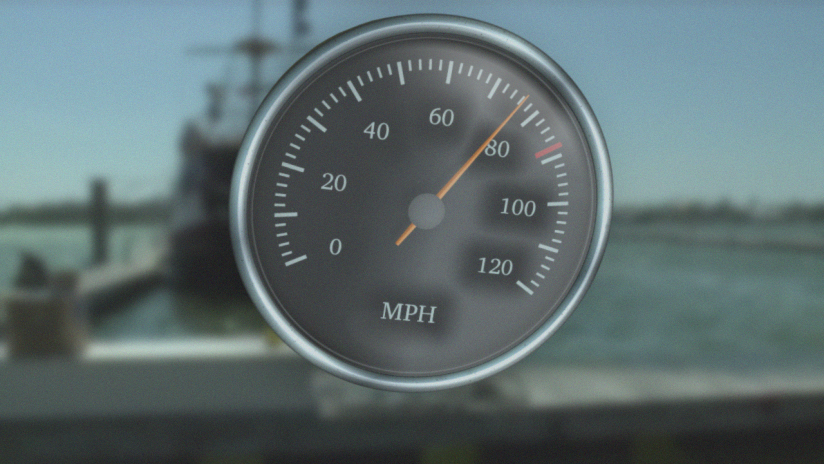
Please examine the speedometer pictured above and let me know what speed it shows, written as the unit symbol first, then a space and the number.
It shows mph 76
